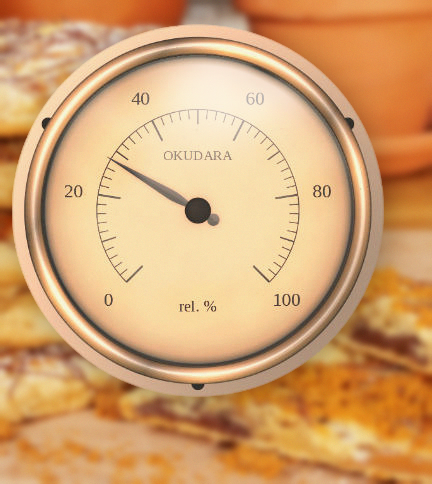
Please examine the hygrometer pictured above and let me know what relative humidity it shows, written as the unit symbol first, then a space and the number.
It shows % 28
